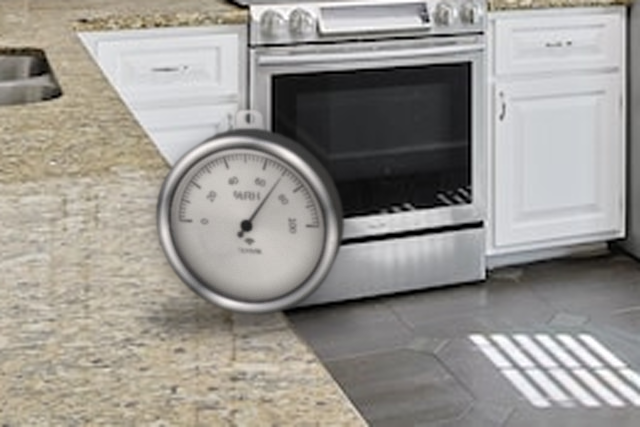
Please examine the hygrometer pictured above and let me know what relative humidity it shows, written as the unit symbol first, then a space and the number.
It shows % 70
